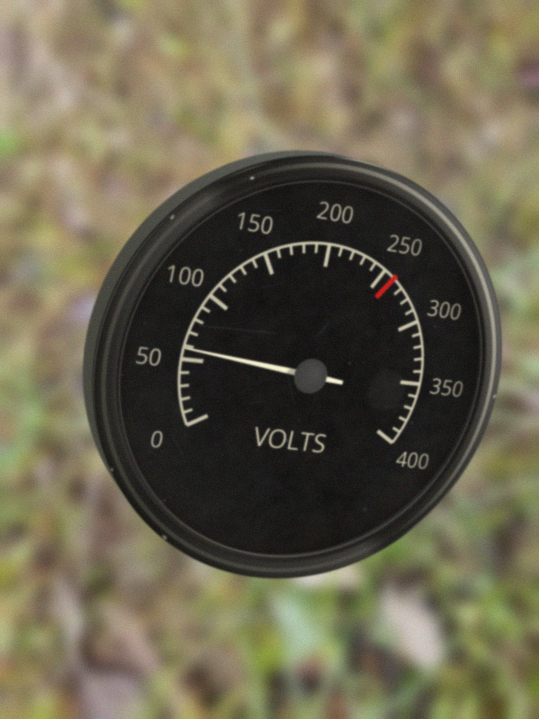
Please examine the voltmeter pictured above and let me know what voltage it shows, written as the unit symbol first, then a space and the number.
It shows V 60
